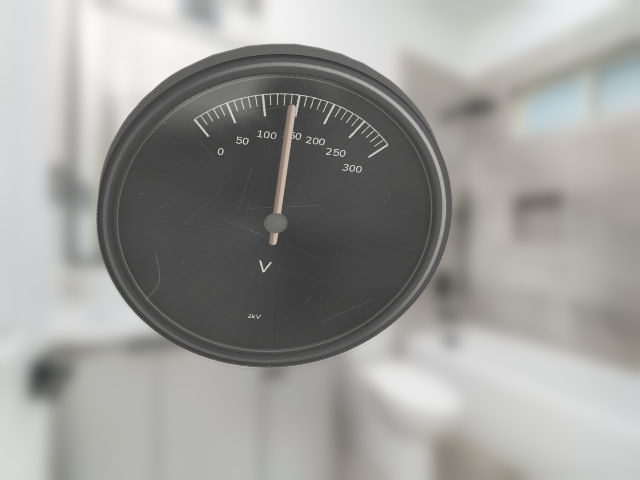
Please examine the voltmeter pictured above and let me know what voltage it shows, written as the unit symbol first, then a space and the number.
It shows V 140
